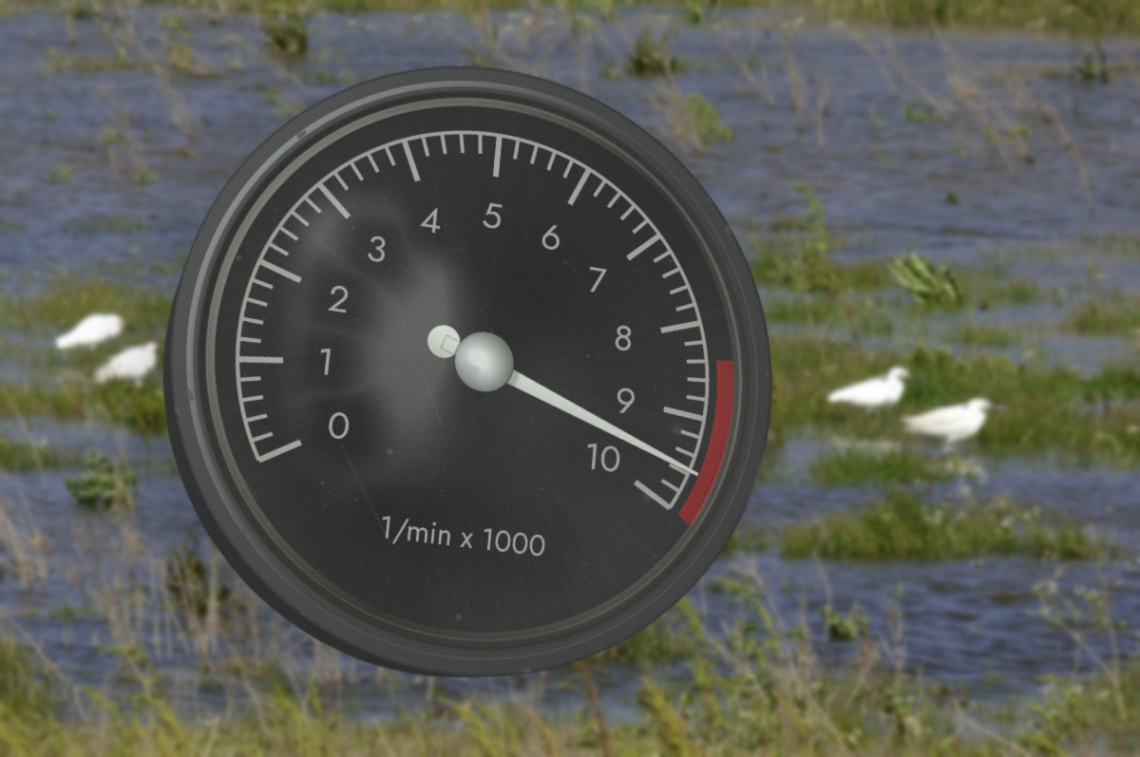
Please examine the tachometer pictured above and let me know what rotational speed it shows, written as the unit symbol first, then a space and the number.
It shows rpm 9600
